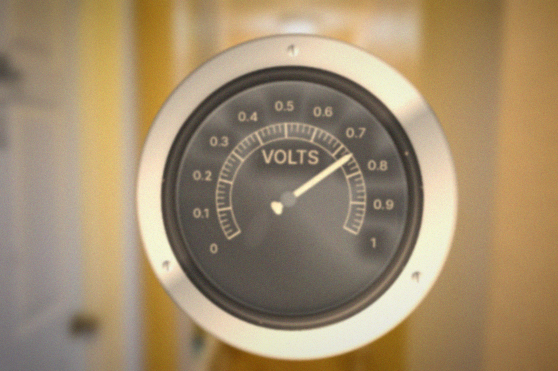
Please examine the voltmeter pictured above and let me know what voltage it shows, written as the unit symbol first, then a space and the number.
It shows V 0.74
